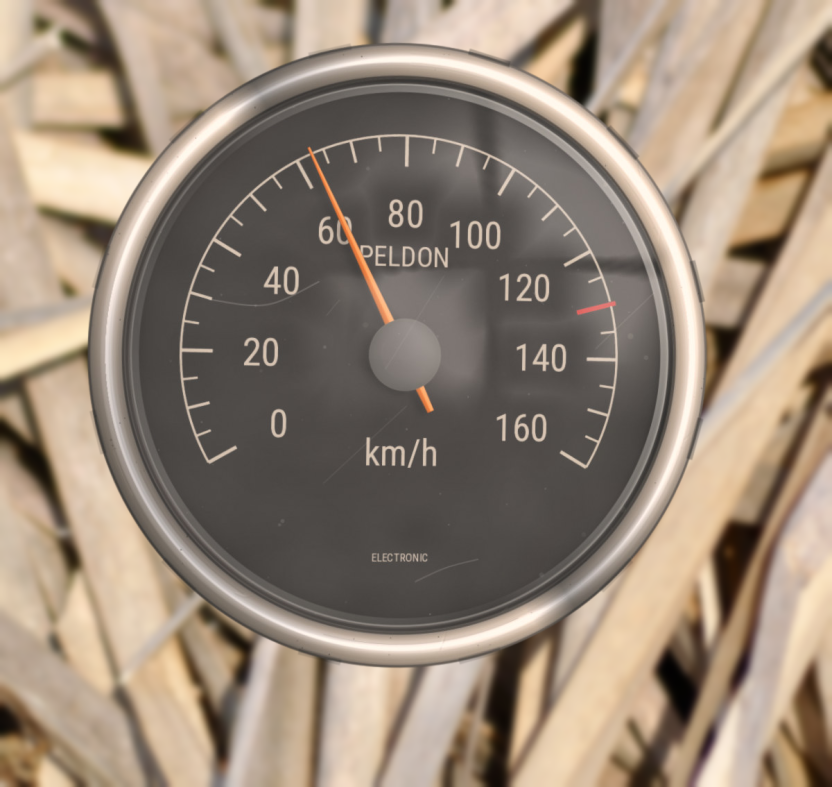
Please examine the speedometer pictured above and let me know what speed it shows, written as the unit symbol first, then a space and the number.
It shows km/h 62.5
